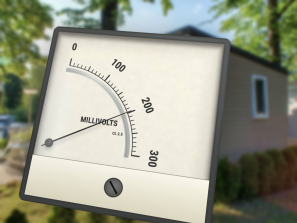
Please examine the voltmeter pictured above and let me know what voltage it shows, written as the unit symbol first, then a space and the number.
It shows mV 200
